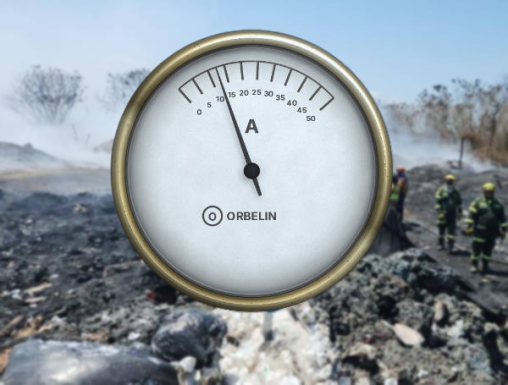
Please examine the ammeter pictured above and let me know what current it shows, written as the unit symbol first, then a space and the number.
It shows A 12.5
